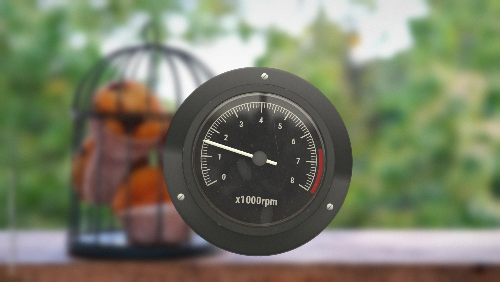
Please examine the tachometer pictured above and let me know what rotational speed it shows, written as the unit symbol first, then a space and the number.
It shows rpm 1500
